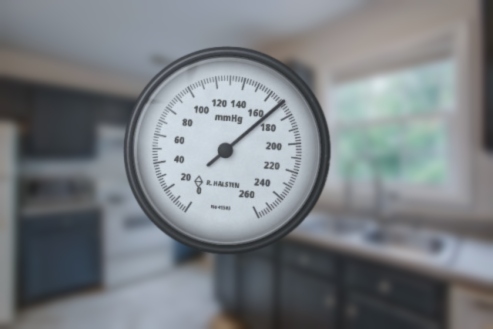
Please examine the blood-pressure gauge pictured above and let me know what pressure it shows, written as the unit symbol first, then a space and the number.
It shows mmHg 170
